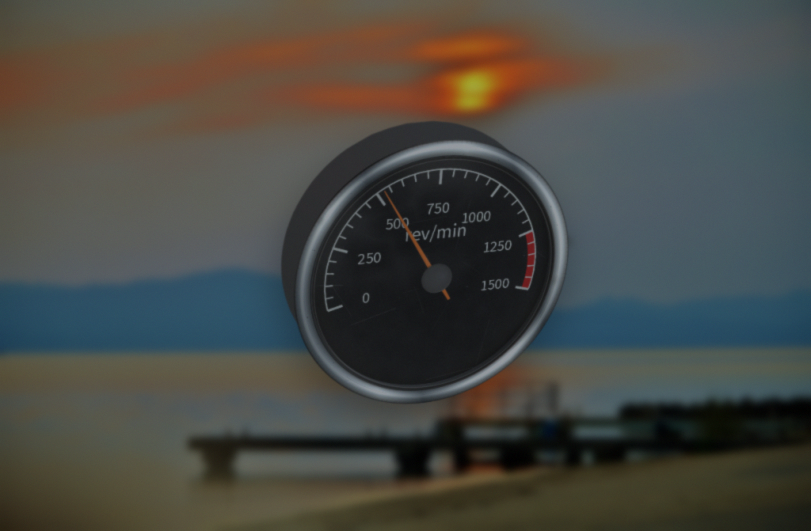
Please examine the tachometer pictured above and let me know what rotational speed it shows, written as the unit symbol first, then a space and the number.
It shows rpm 525
